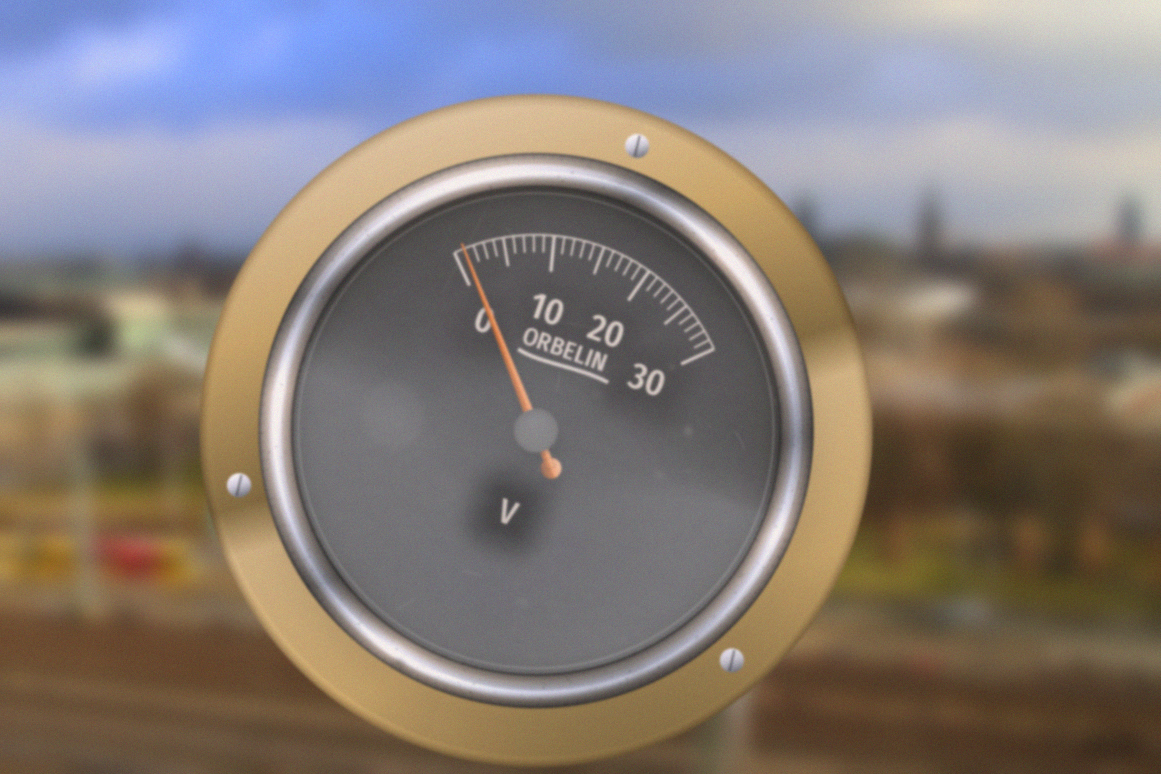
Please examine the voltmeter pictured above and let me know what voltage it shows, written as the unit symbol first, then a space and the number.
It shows V 1
